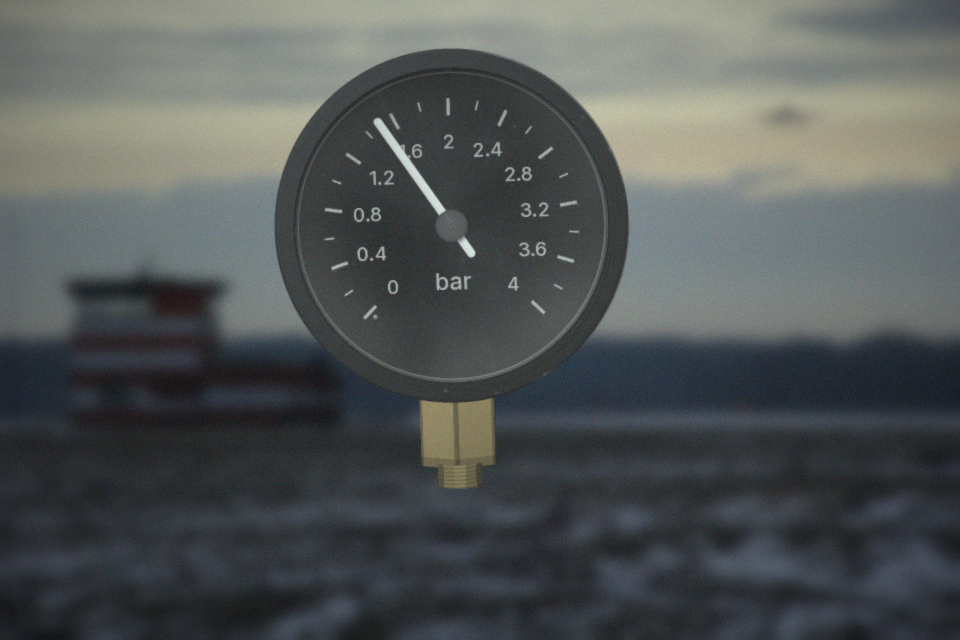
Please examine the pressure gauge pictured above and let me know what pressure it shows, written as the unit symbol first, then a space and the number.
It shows bar 1.5
